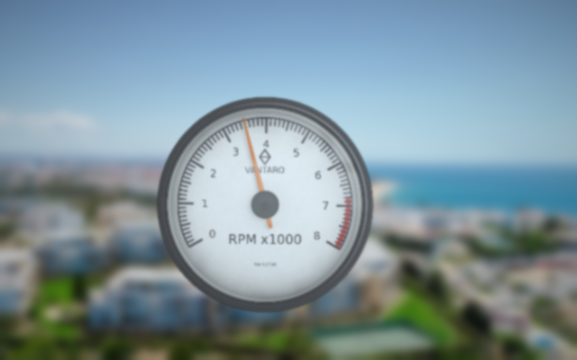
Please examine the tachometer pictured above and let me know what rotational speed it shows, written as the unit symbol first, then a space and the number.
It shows rpm 3500
